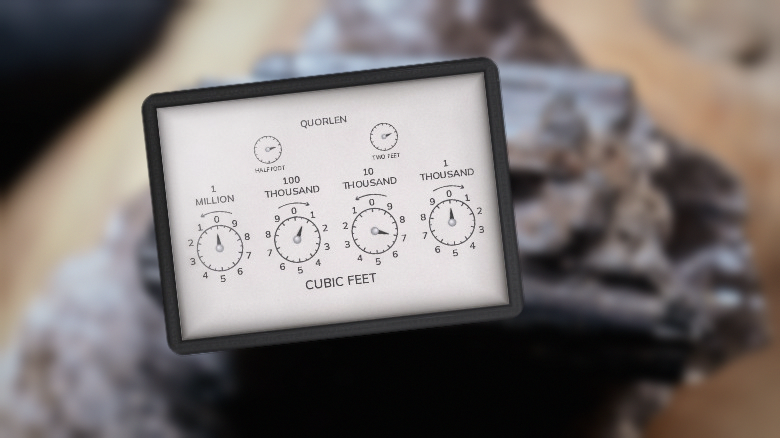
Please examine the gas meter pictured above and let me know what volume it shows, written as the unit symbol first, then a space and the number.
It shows ft³ 7000
